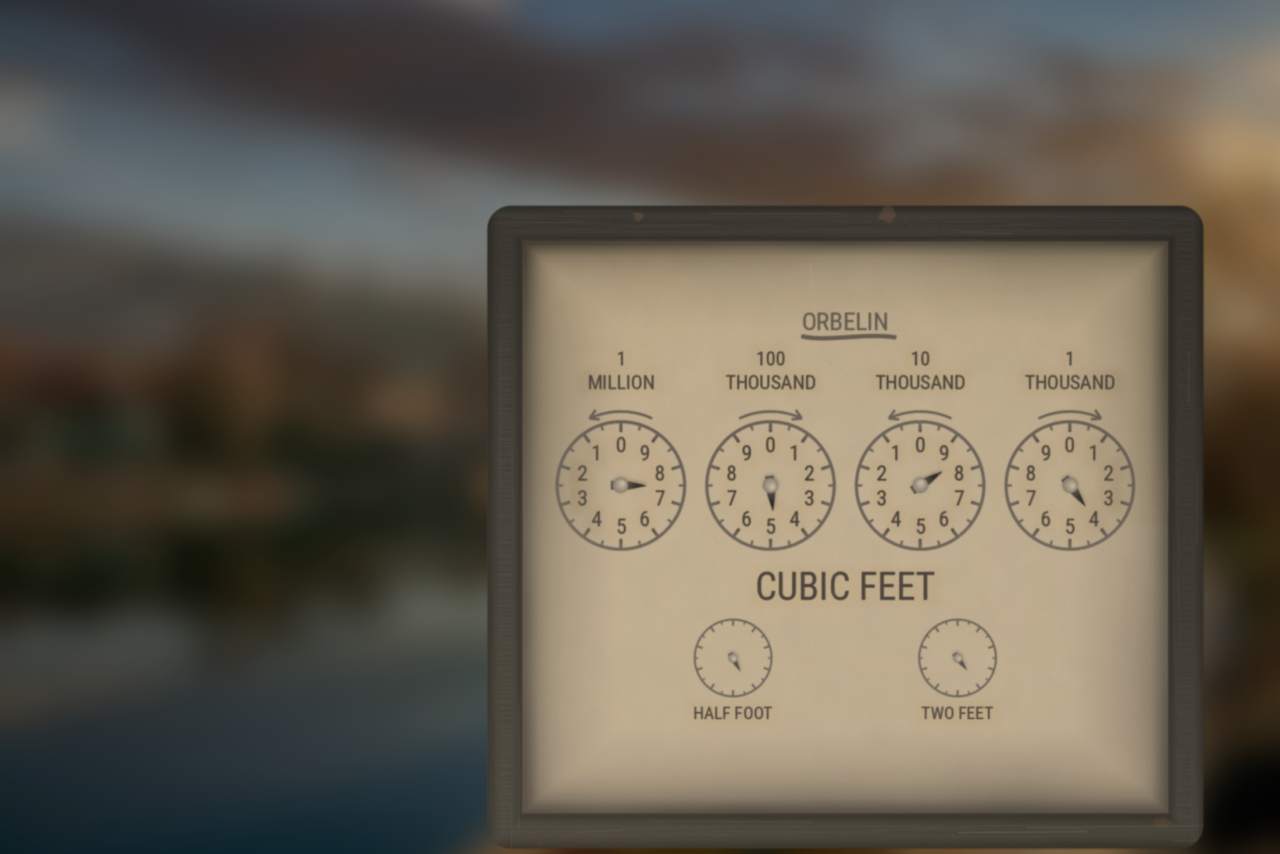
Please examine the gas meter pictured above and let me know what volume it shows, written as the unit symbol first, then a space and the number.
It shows ft³ 748400
